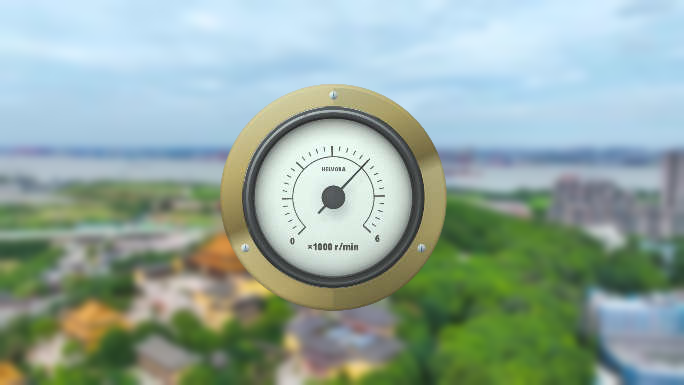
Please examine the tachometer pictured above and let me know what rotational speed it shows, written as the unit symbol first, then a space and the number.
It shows rpm 4000
